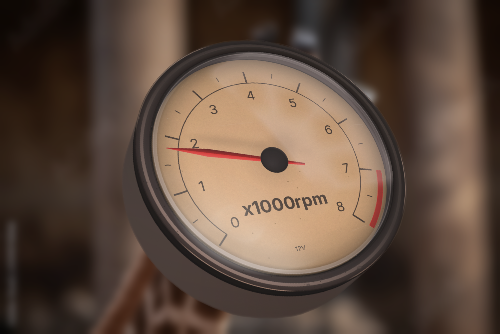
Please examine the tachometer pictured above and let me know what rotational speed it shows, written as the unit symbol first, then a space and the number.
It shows rpm 1750
